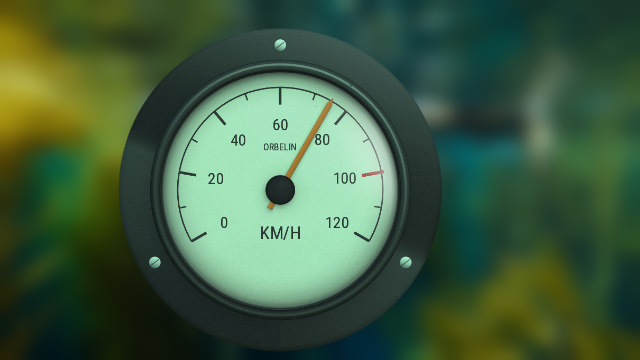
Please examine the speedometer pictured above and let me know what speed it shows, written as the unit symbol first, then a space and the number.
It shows km/h 75
